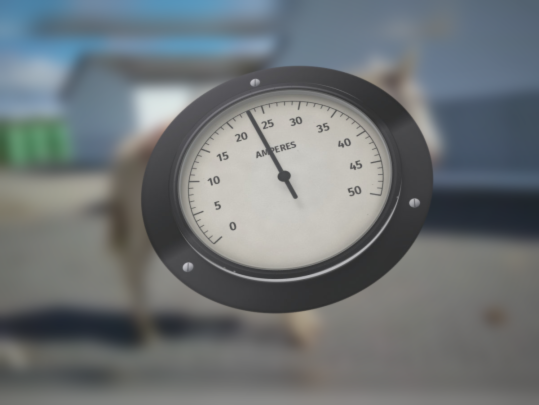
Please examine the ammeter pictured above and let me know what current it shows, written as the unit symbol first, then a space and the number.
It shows A 23
